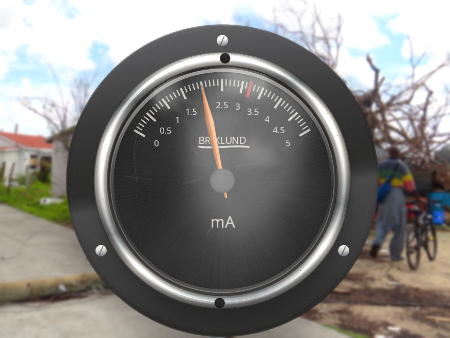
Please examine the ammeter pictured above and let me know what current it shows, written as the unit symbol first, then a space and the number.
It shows mA 2
